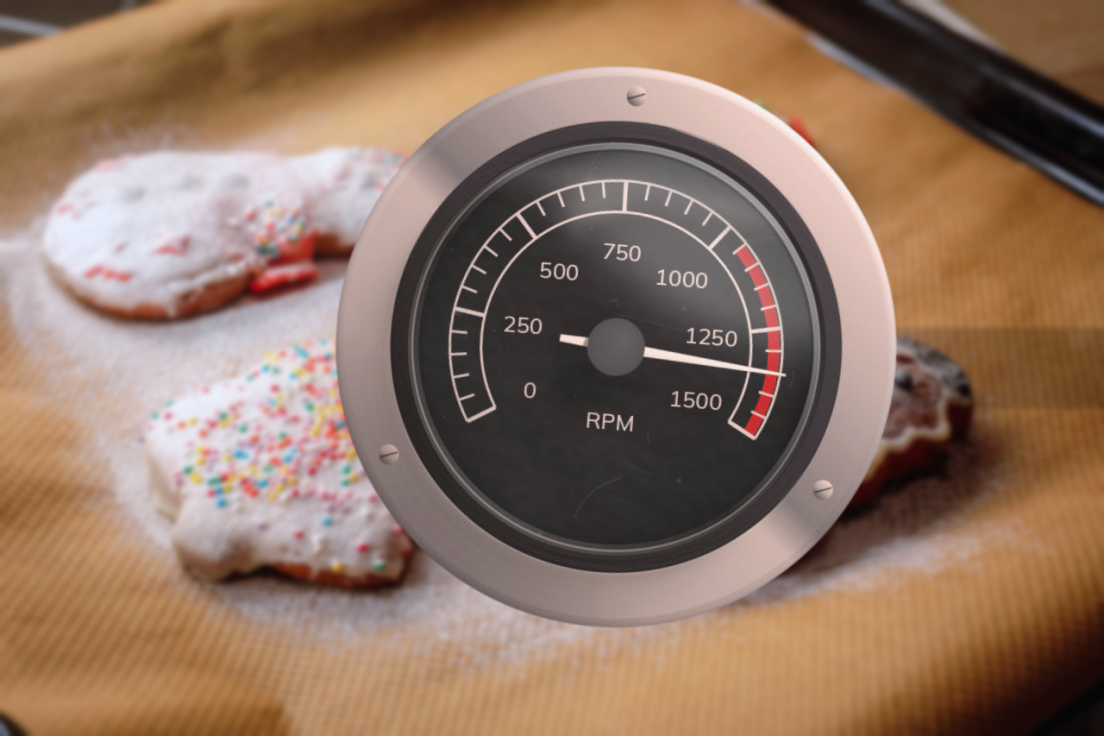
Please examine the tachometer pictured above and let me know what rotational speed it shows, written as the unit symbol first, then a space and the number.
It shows rpm 1350
